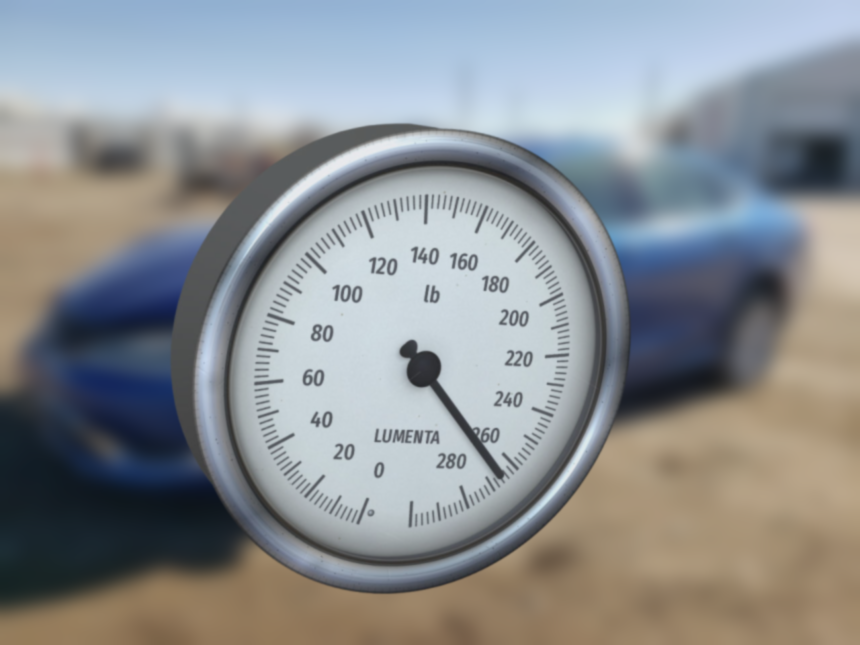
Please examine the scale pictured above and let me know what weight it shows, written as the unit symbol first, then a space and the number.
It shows lb 266
